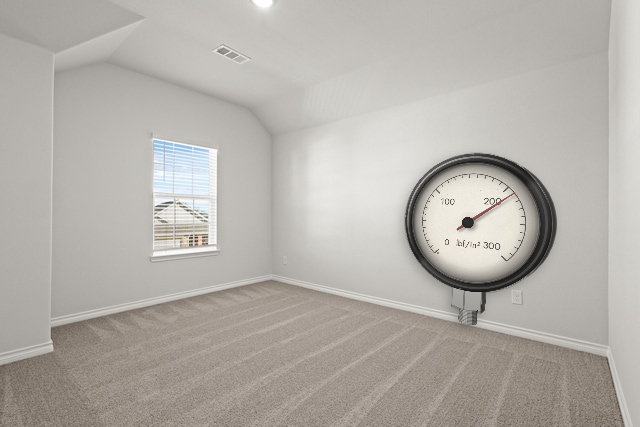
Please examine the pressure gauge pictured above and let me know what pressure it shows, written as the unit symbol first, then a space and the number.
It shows psi 210
